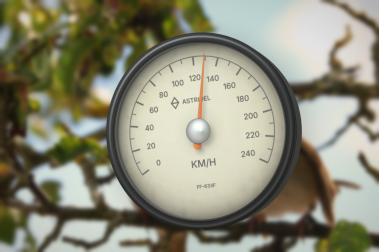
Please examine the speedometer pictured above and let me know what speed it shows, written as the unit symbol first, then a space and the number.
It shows km/h 130
